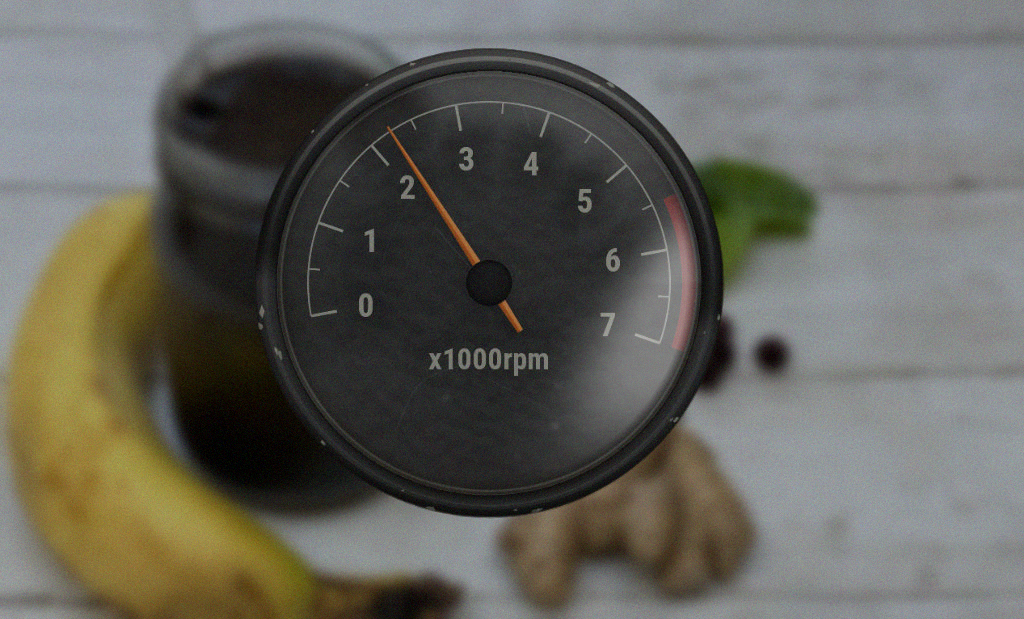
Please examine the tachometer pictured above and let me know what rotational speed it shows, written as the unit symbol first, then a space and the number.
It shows rpm 2250
